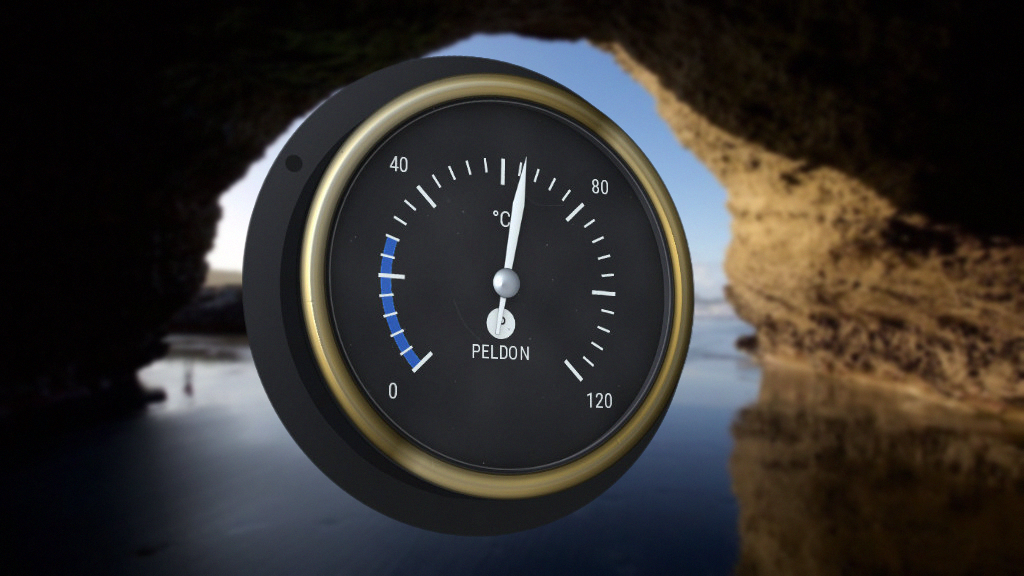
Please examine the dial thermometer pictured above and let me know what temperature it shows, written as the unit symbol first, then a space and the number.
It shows °C 64
